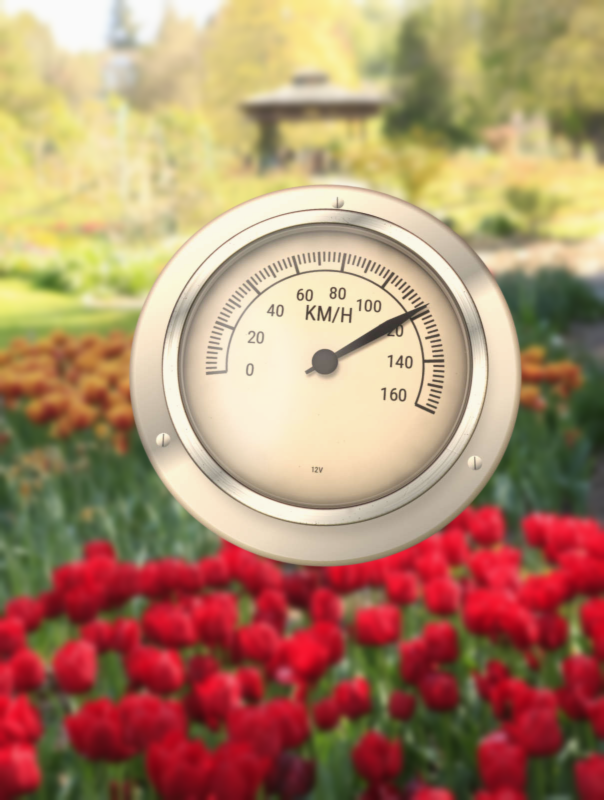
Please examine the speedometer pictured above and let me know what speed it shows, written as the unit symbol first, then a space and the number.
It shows km/h 118
